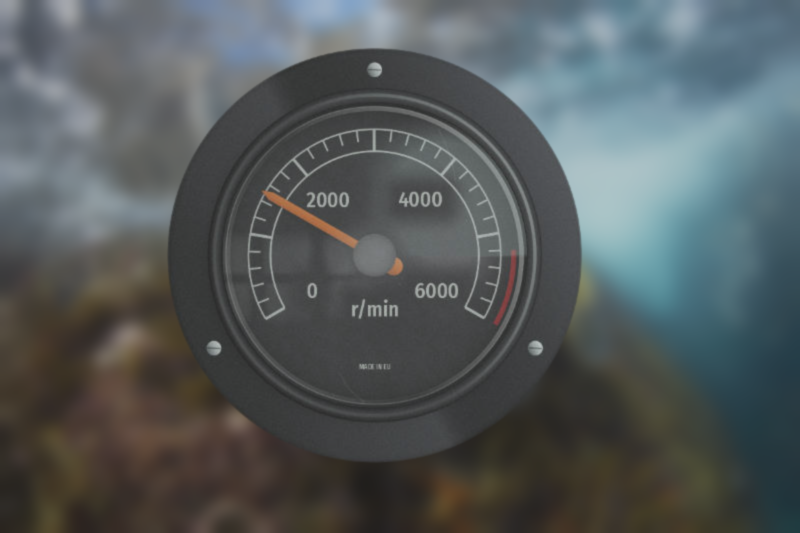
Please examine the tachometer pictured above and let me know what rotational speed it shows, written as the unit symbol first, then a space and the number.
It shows rpm 1500
